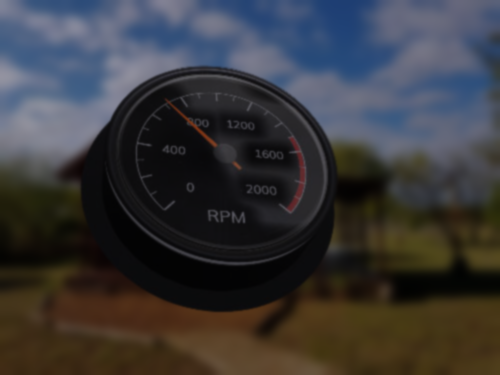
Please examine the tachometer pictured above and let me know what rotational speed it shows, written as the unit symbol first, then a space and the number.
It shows rpm 700
